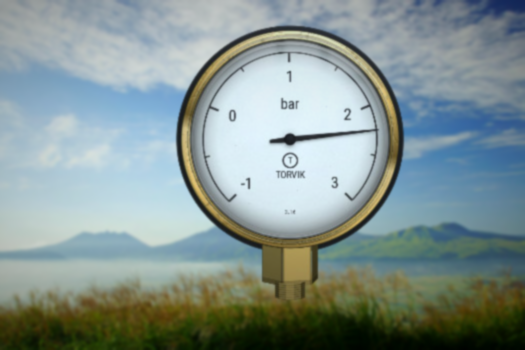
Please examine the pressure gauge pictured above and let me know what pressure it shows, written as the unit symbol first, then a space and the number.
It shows bar 2.25
